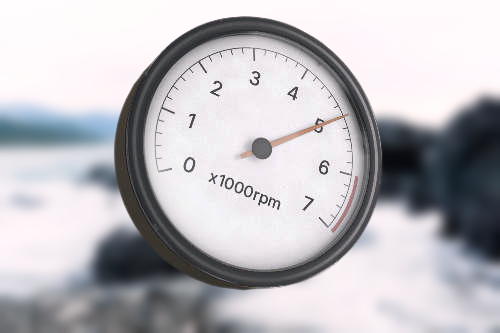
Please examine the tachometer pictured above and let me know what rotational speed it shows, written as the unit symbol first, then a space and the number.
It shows rpm 5000
